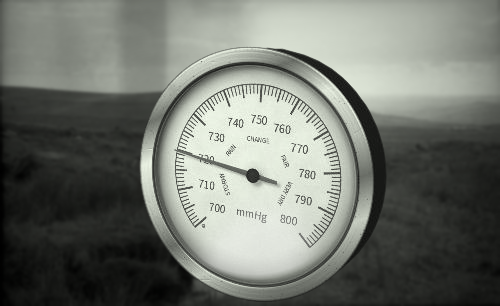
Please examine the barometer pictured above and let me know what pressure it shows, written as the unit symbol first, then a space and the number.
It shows mmHg 720
